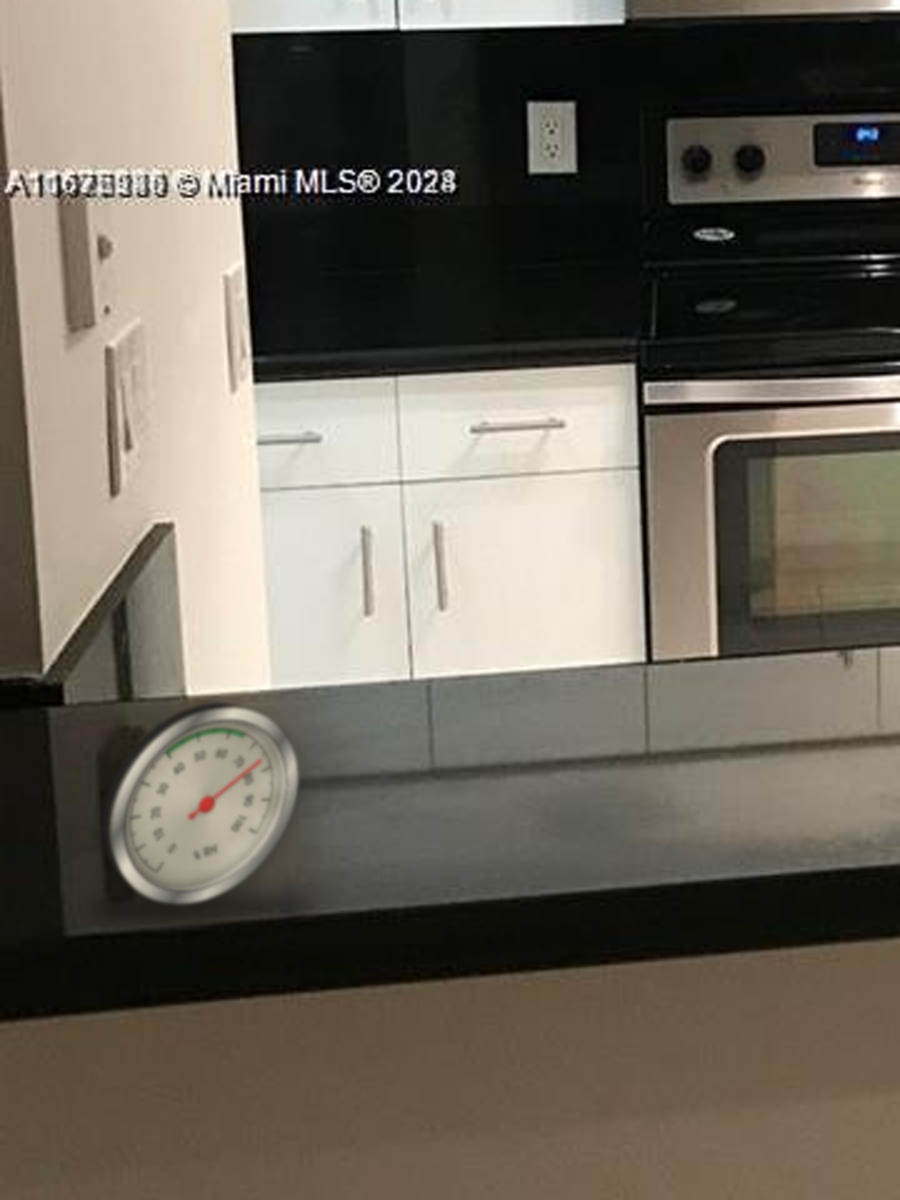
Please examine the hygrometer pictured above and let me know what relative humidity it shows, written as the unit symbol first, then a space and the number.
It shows % 75
